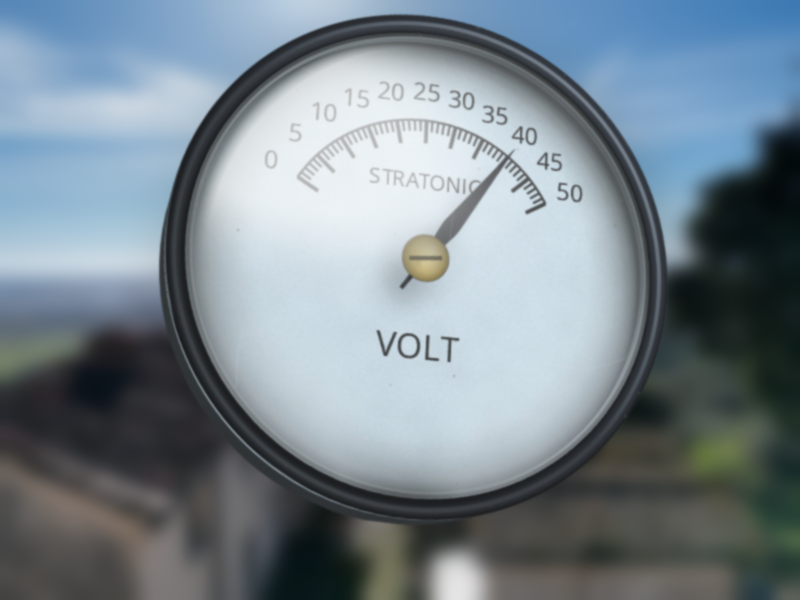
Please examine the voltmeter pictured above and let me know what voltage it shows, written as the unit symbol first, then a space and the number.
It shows V 40
